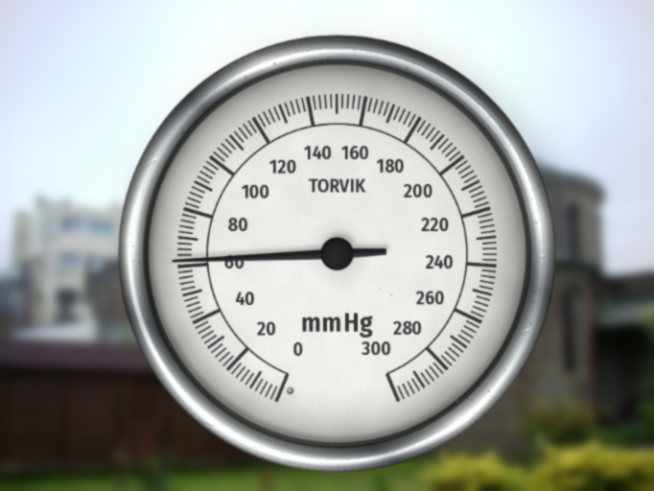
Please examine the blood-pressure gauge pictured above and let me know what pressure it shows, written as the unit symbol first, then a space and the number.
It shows mmHg 62
